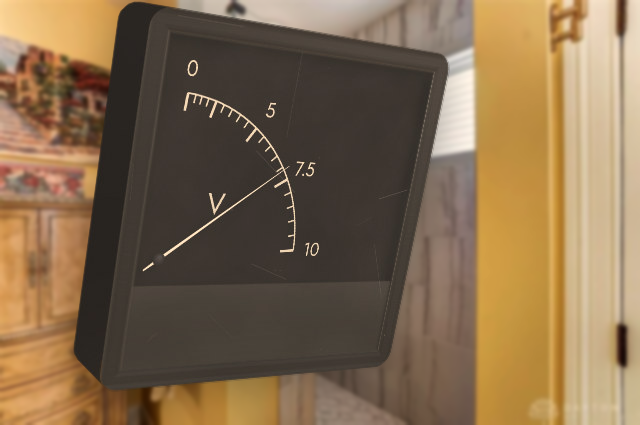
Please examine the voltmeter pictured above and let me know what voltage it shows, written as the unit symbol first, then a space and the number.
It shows V 7
